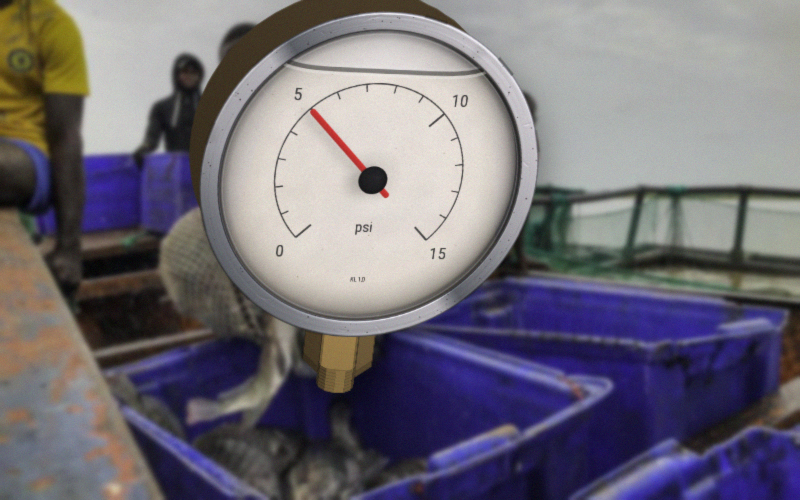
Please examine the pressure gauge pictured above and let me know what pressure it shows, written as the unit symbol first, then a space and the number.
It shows psi 5
